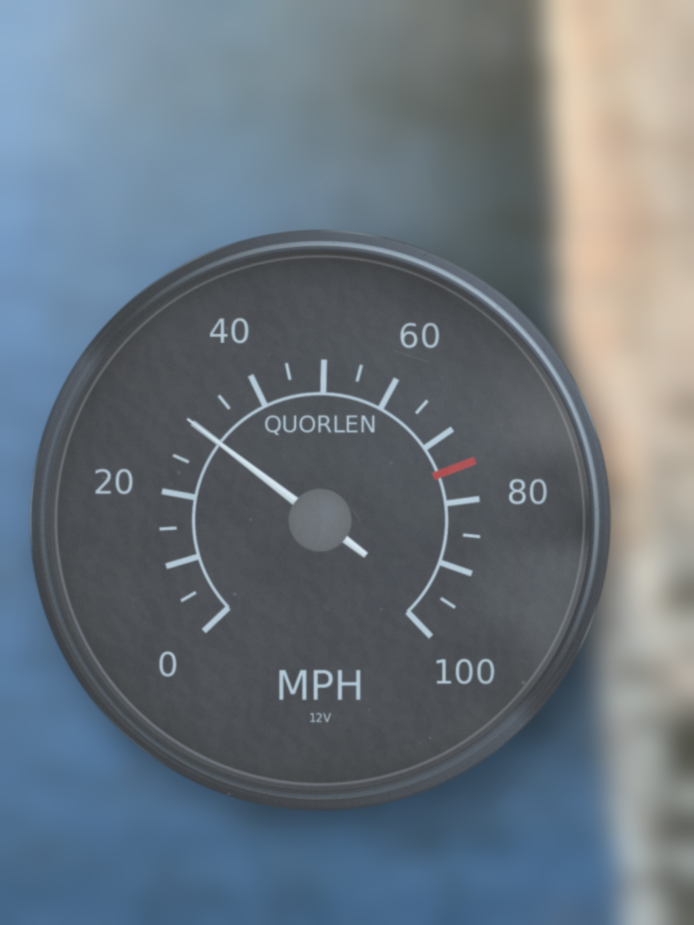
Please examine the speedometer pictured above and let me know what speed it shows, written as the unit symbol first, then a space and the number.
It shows mph 30
